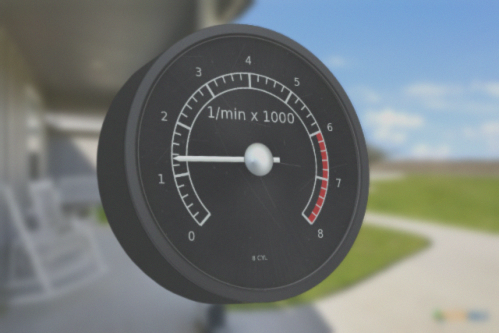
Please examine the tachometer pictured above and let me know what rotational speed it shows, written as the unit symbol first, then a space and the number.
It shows rpm 1300
